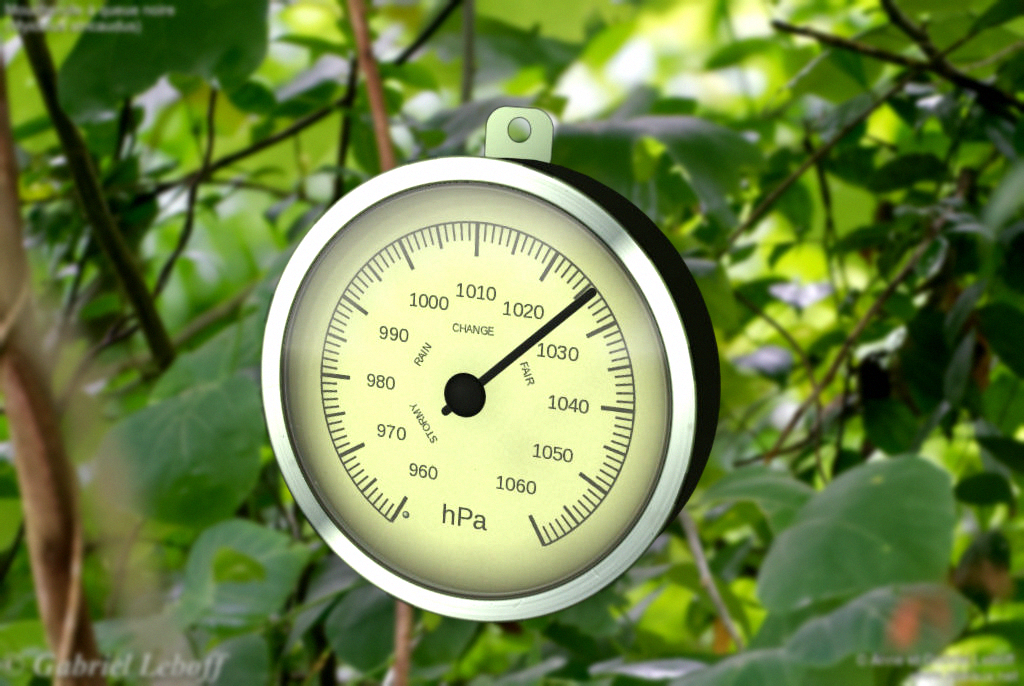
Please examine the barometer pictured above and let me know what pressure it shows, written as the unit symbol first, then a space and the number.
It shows hPa 1026
